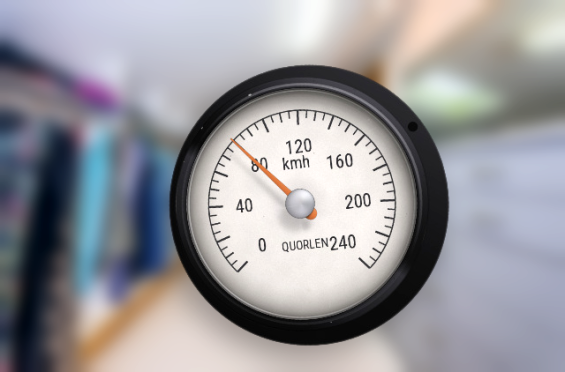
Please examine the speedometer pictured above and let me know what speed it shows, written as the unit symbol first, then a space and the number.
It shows km/h 80
